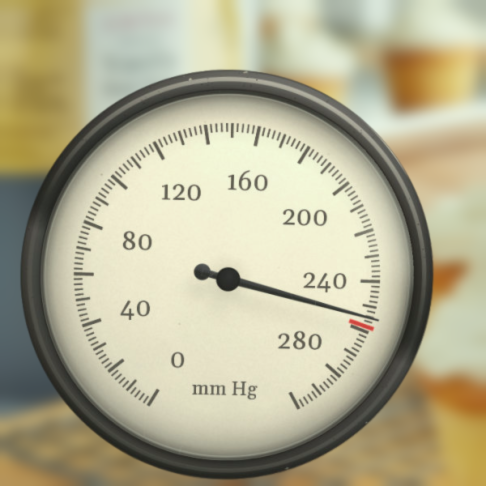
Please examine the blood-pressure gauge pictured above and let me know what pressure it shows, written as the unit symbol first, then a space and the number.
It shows mmHg 254
